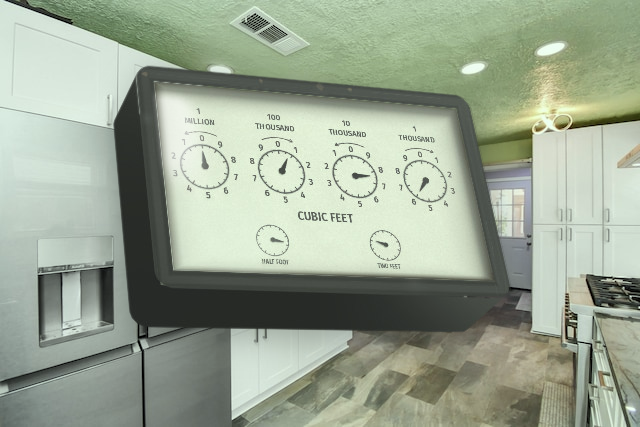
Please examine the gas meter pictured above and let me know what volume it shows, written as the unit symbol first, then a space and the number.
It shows ft³ 7600
